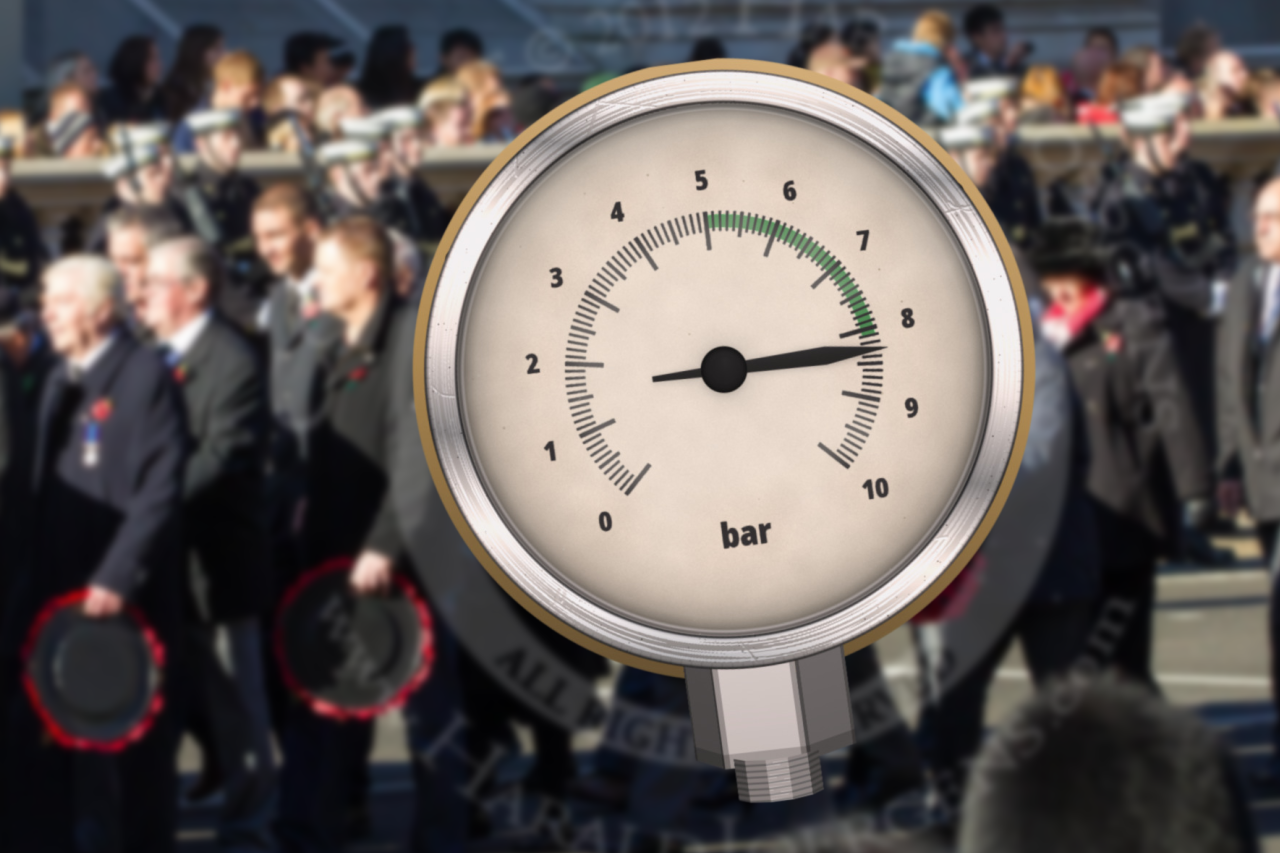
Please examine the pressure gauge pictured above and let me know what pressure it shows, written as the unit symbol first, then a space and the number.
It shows bar 8.3
